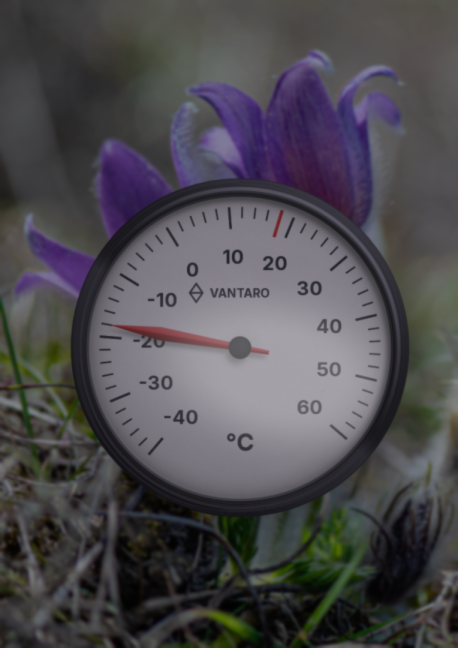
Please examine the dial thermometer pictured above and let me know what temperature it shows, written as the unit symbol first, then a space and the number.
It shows °C -18
